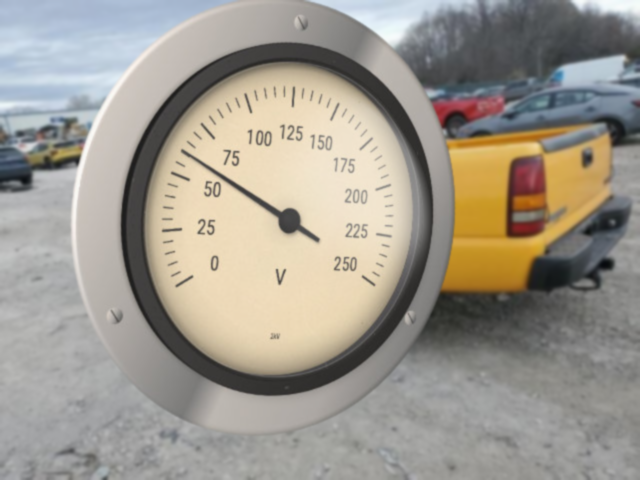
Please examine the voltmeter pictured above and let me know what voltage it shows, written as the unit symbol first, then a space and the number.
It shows V 60
